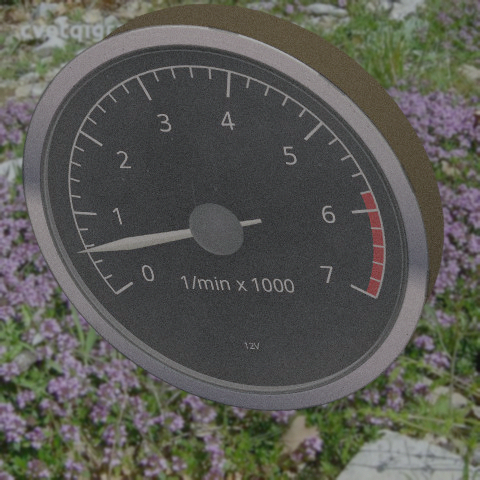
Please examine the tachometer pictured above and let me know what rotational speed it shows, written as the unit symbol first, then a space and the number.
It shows rpm 600
